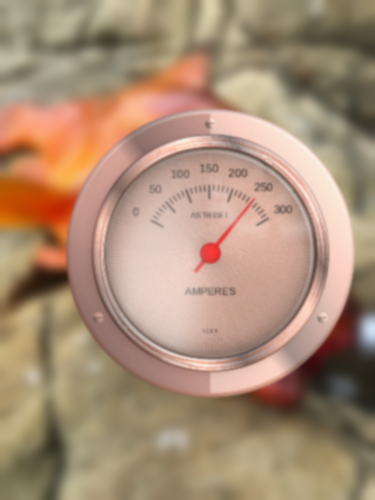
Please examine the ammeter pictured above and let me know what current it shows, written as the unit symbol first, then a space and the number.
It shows A 250
